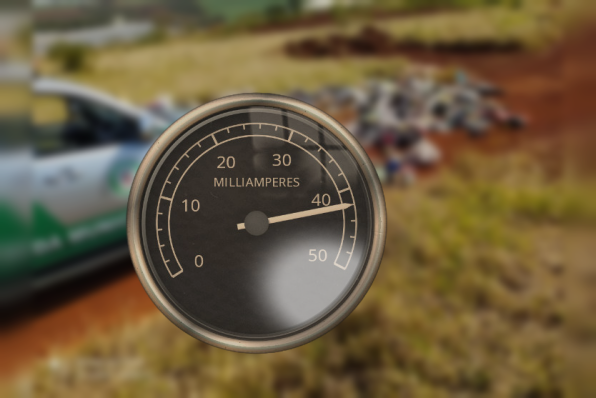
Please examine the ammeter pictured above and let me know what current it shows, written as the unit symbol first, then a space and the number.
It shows mA 42
